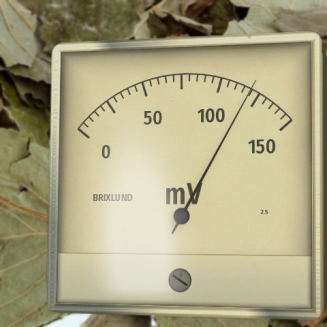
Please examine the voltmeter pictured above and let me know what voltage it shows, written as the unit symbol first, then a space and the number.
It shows mV 120
